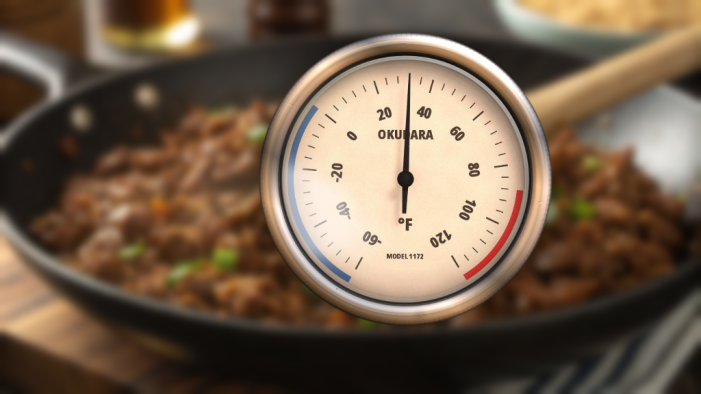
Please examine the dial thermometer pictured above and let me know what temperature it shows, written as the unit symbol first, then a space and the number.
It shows °F 32
